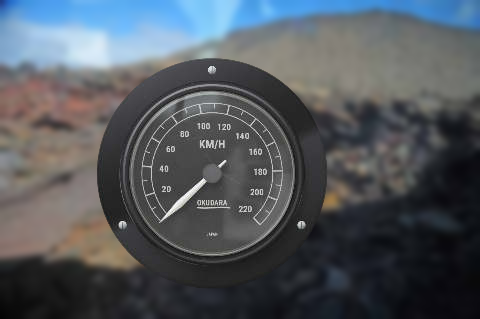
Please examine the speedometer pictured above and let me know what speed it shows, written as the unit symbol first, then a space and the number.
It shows km/h 0
